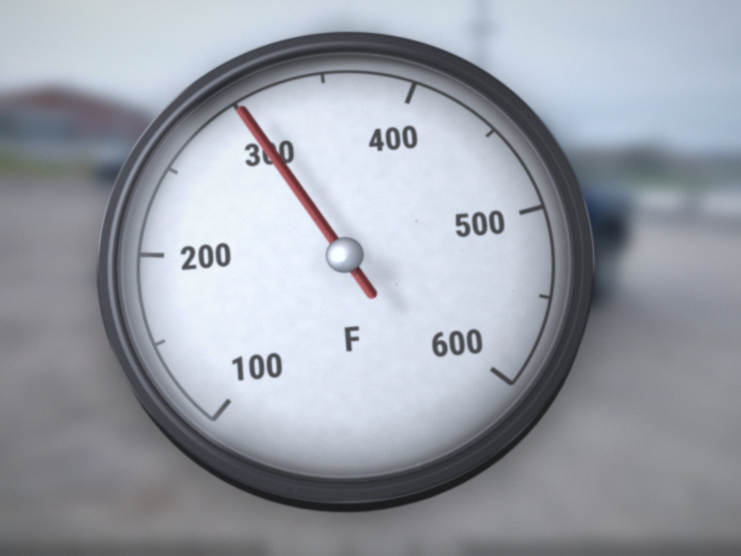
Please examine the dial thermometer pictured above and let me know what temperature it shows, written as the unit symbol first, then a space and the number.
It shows °F 300
